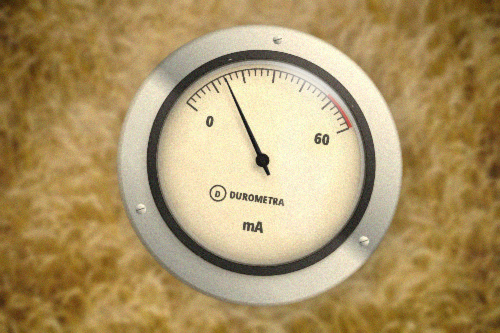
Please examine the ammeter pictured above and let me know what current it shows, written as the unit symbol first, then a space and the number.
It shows mA 14
